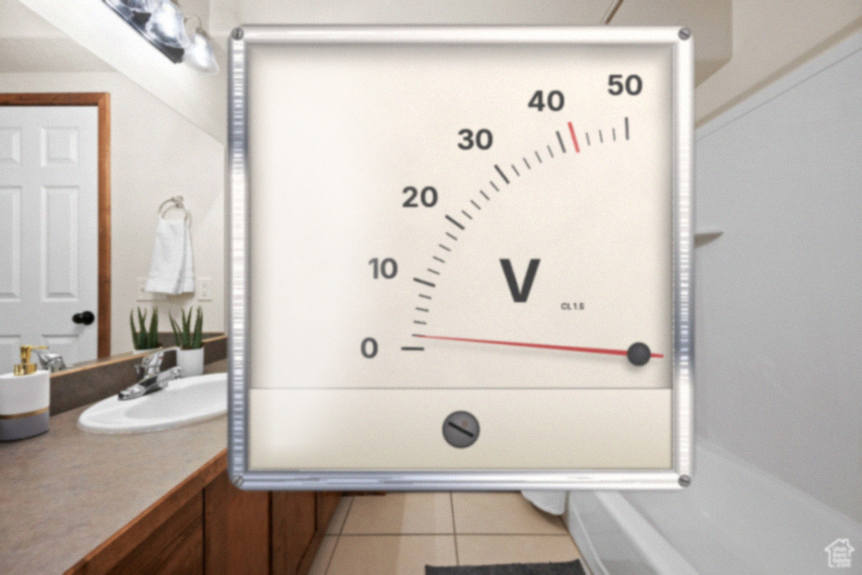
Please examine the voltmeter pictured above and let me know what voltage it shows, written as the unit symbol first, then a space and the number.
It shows V 2
